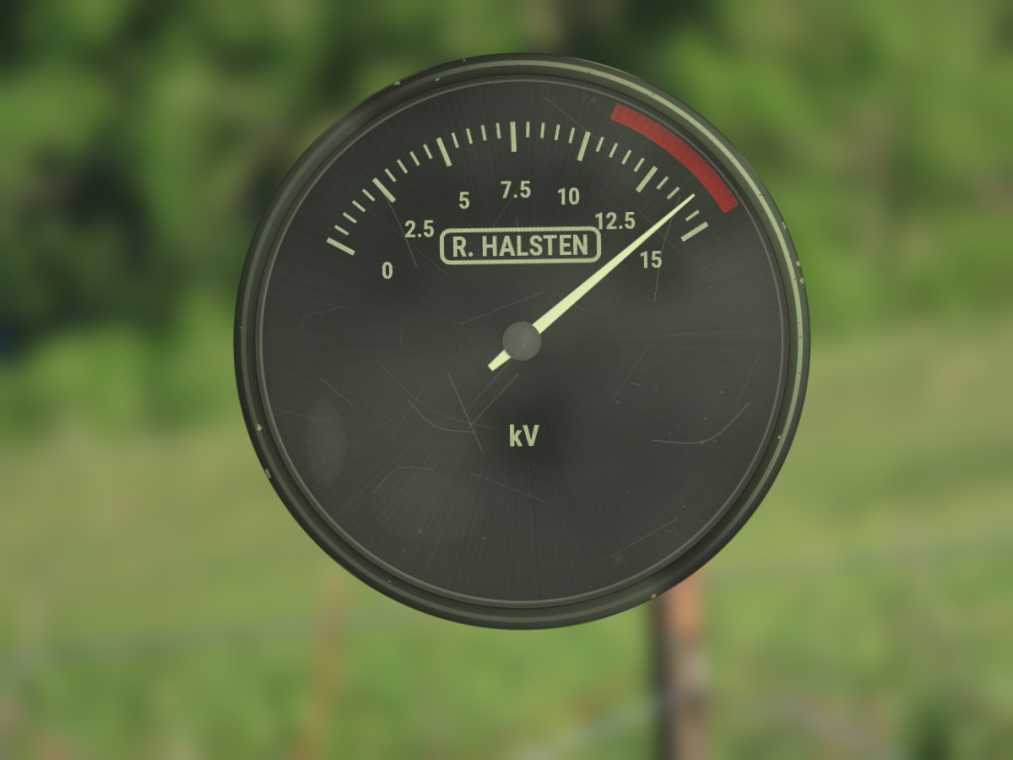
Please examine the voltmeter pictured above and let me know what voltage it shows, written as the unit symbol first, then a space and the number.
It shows kV 14
